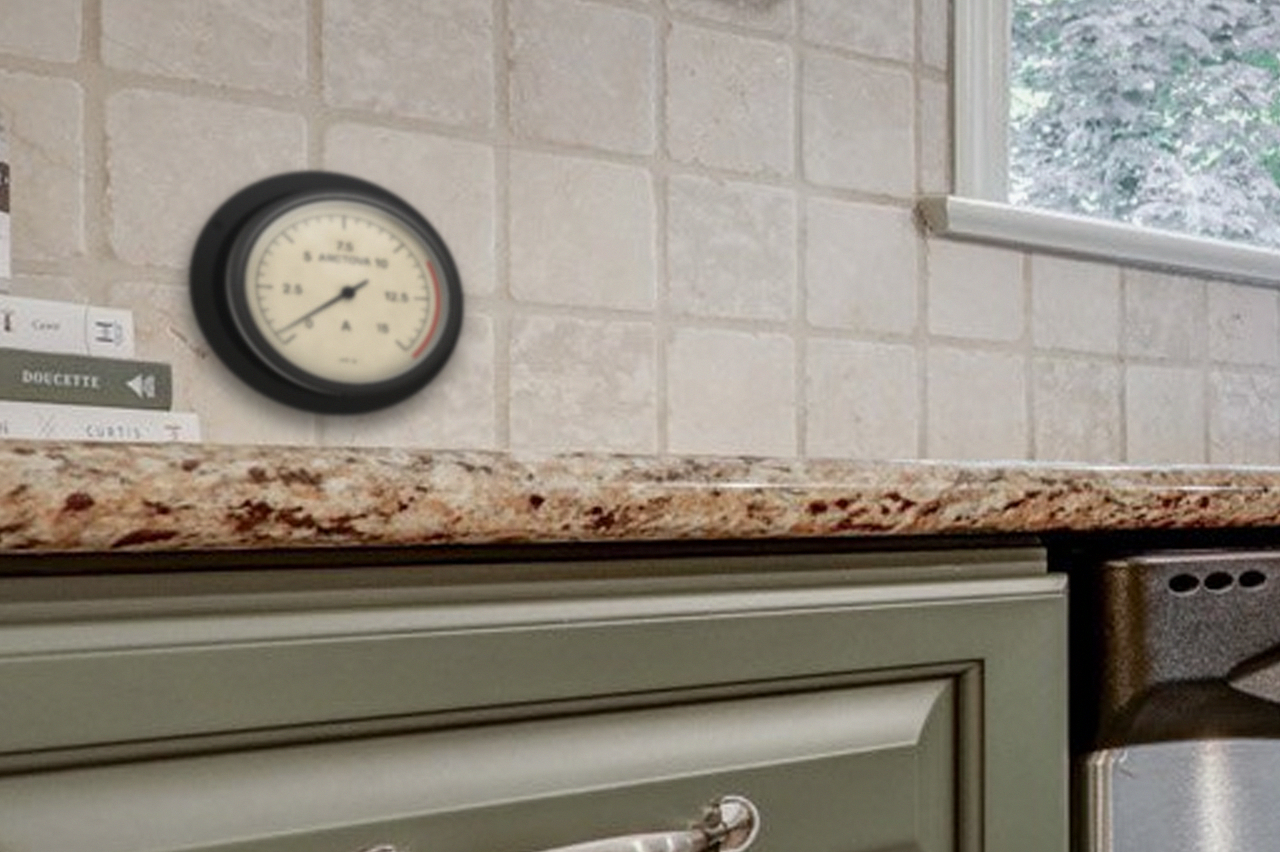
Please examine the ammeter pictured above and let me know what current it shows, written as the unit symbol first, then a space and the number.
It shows A 0.5
